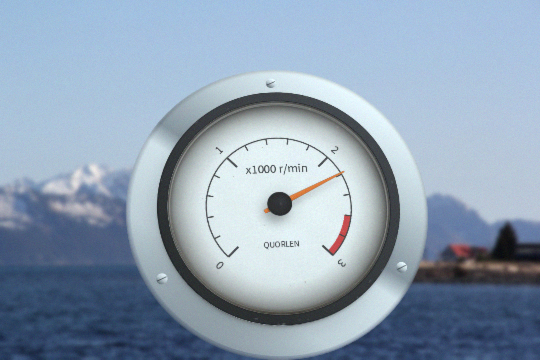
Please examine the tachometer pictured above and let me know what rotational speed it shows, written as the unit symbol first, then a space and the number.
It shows rpm 2200
